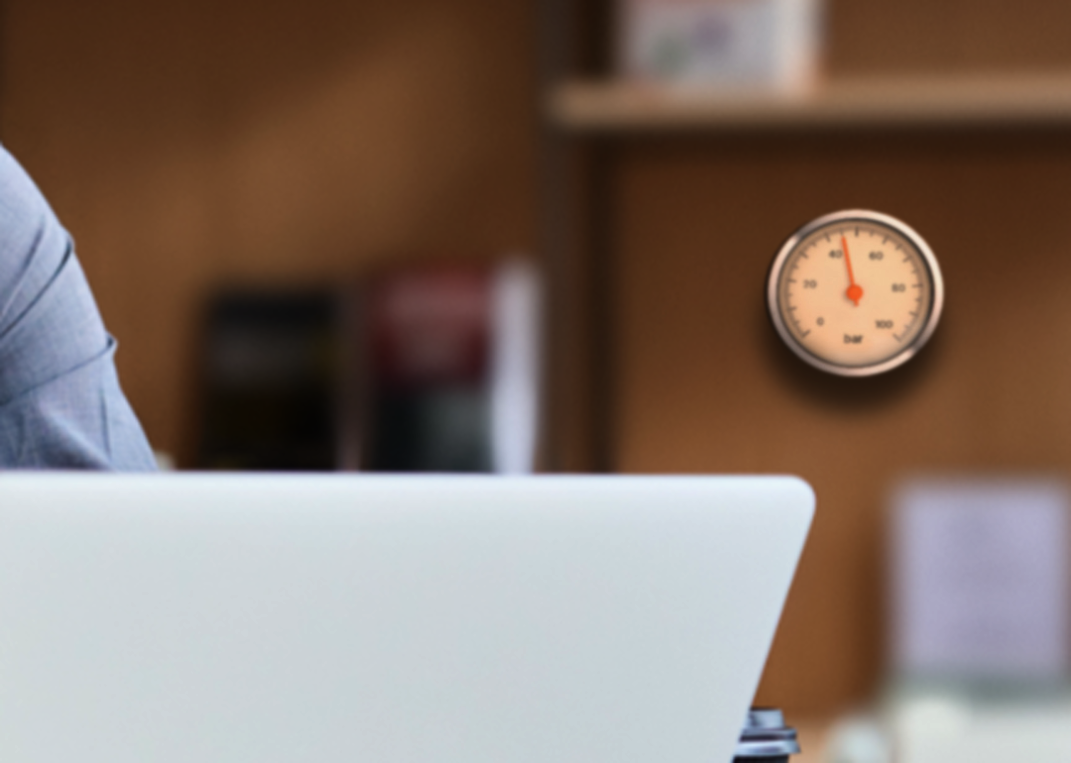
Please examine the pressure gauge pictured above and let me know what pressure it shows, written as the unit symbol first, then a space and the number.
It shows bar 45
